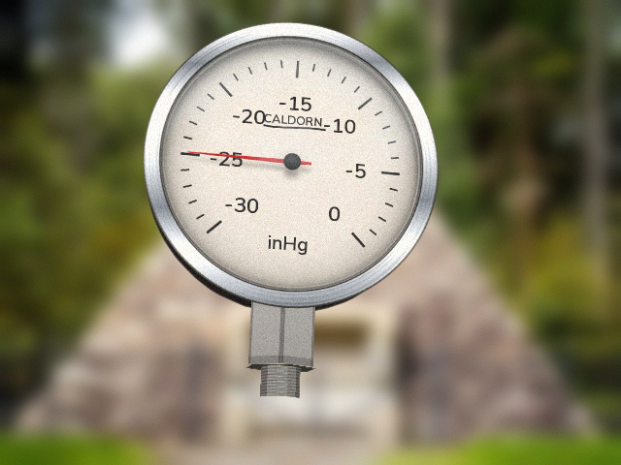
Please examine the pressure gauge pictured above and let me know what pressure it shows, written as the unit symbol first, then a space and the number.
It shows inHg -25
